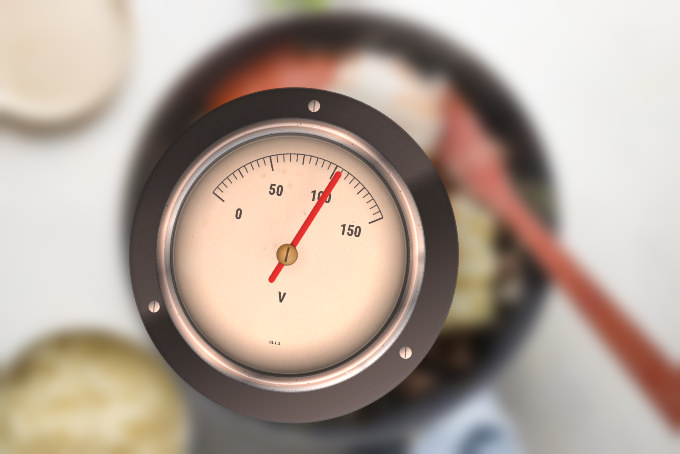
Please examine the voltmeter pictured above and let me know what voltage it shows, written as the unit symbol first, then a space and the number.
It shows V 105
